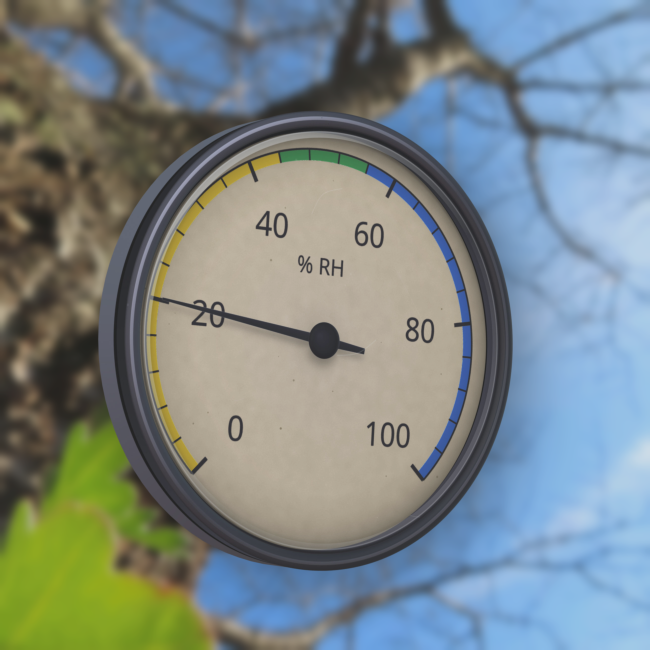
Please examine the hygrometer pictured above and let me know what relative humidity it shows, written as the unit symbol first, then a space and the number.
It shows % 20
